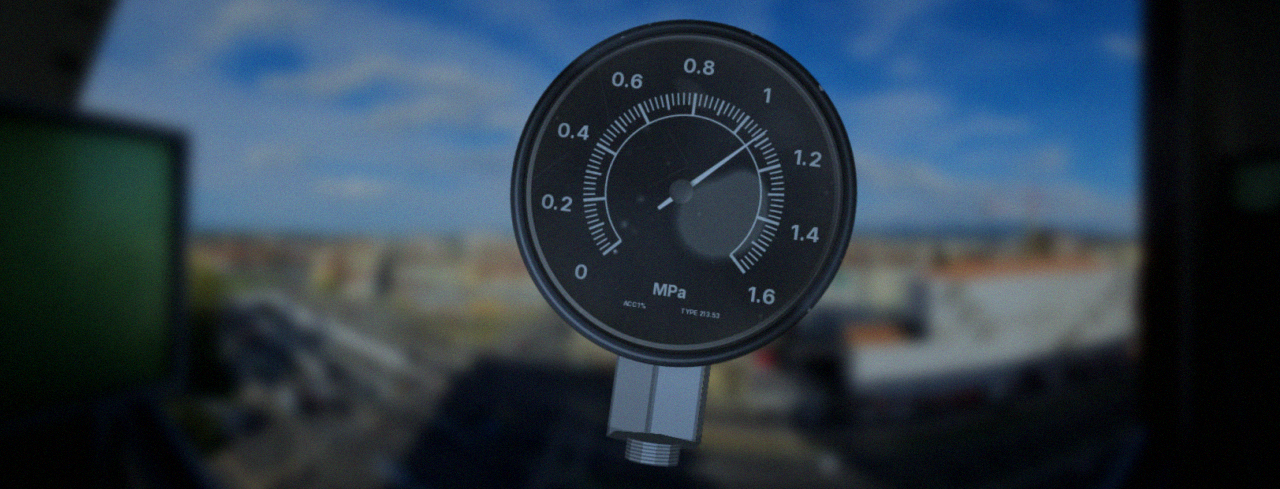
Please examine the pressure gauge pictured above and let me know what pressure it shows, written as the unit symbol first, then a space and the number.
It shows MPa 1.08
